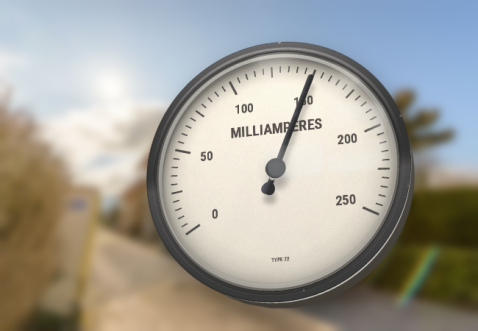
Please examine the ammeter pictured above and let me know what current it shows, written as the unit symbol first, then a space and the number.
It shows mA 150
